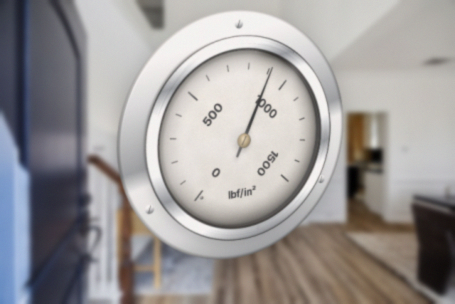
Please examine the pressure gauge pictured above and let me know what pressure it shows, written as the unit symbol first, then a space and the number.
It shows psi 900
